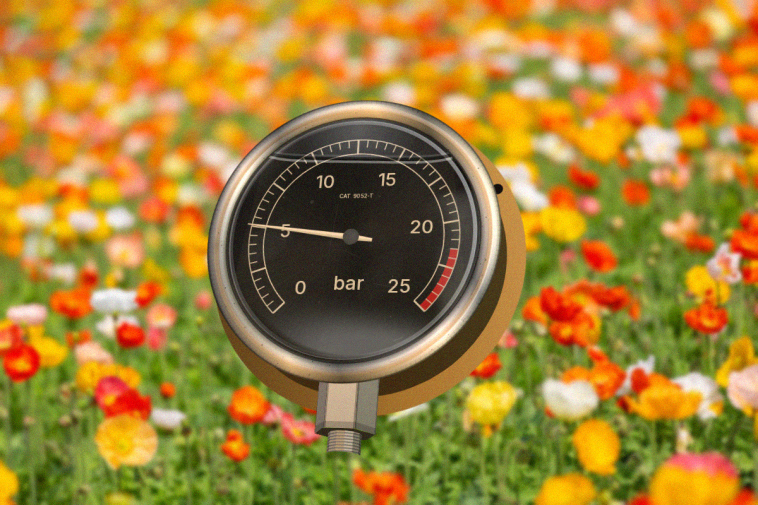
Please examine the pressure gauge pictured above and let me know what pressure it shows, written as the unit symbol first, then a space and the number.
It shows bar 5
